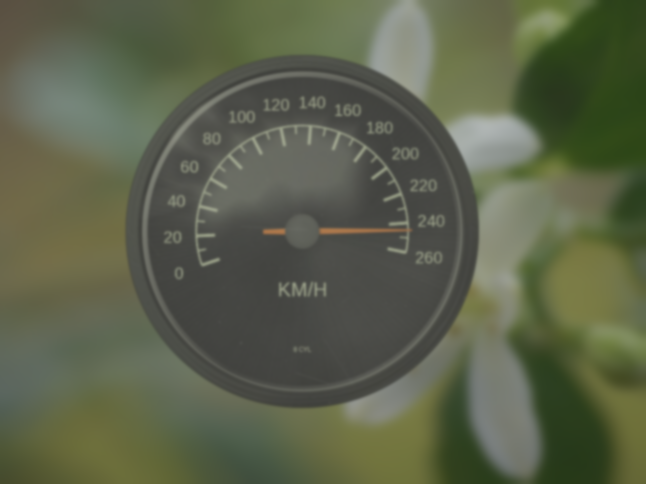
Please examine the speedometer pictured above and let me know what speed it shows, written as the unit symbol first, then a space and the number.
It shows km/h 245
